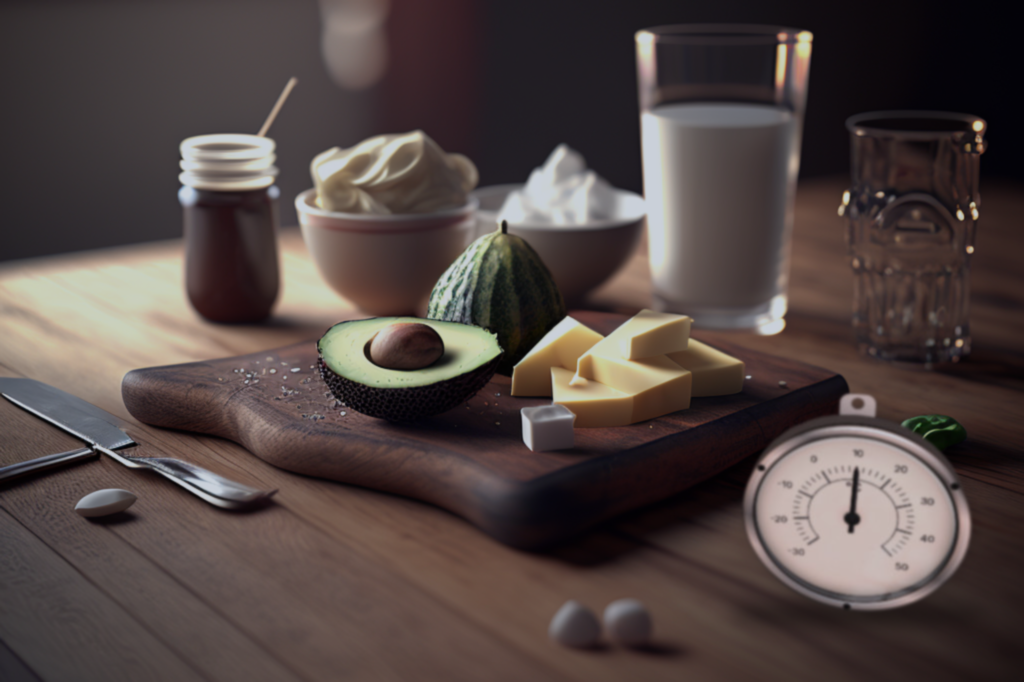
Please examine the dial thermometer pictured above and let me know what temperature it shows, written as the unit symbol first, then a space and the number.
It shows °C 10
